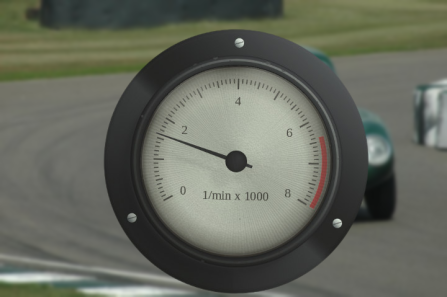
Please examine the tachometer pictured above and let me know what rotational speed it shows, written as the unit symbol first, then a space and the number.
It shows rpm 1600
